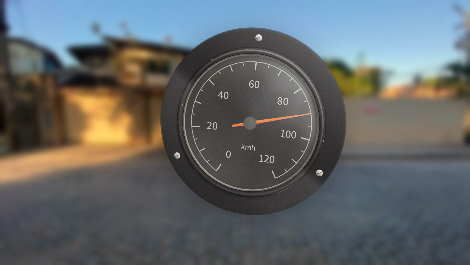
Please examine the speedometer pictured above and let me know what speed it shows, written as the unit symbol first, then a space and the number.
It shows km/h 90
